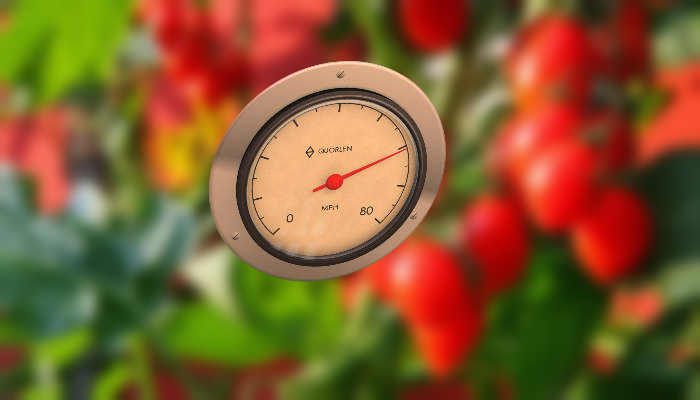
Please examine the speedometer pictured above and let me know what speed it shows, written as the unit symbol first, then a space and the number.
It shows mph 60
